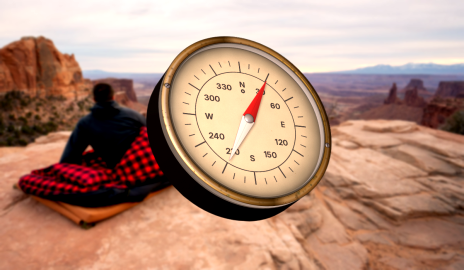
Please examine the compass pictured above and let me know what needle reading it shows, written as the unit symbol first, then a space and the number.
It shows ° 30
